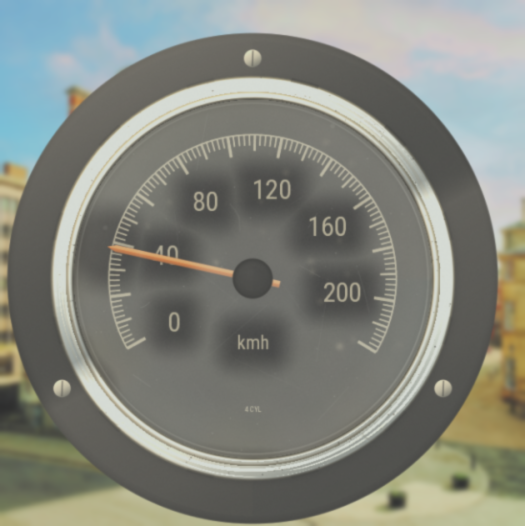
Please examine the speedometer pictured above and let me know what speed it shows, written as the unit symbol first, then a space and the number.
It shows km/h 38
